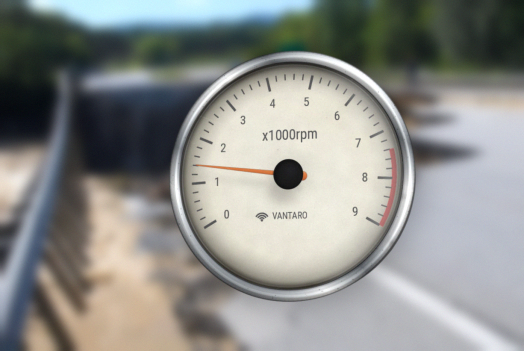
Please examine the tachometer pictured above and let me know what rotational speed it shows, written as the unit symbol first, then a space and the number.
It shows rpm 1400
